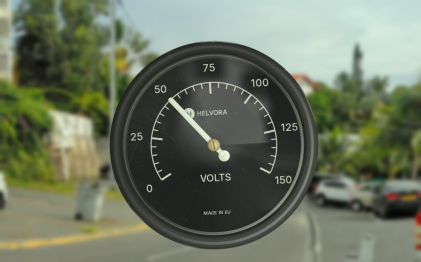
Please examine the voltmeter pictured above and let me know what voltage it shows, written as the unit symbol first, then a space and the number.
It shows V 50
